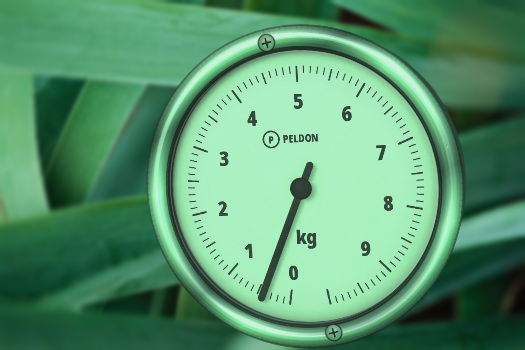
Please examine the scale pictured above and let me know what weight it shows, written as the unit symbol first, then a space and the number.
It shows kg 0.4
